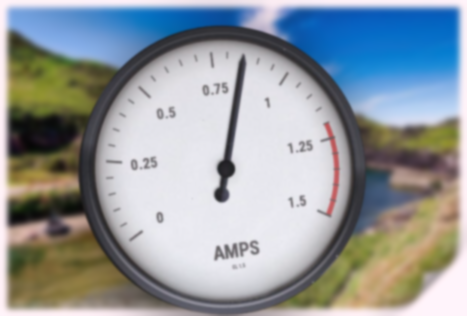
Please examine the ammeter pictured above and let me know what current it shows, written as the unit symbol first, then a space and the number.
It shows A 0.85
